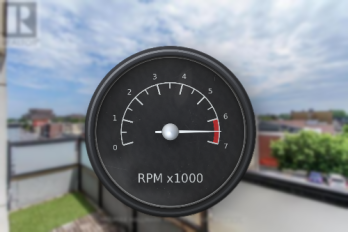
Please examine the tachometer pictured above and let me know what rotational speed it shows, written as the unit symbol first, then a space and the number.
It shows rpm 6500
